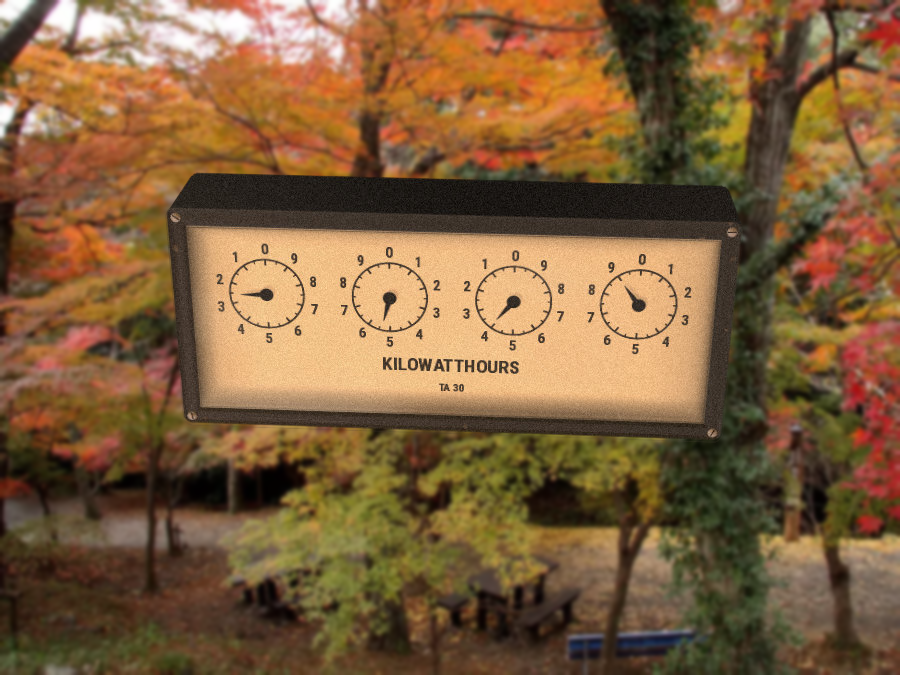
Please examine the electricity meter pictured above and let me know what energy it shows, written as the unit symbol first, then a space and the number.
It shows kWh 2539
